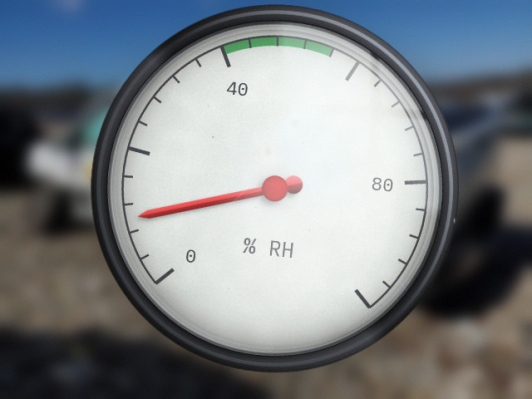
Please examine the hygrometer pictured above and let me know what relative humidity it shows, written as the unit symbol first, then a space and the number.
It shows % 10
